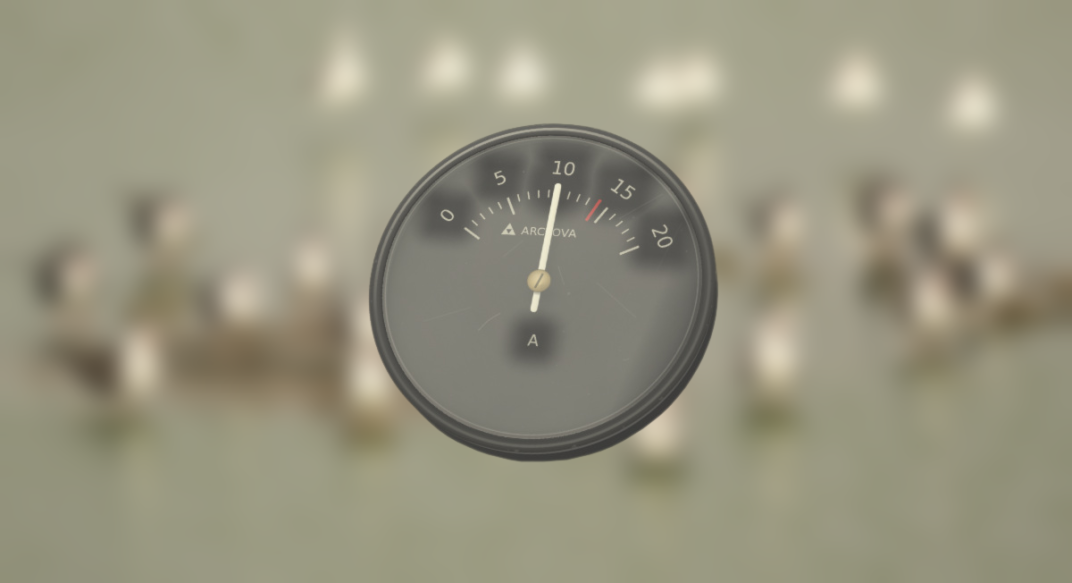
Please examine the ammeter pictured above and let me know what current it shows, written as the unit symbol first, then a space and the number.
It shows A 10
